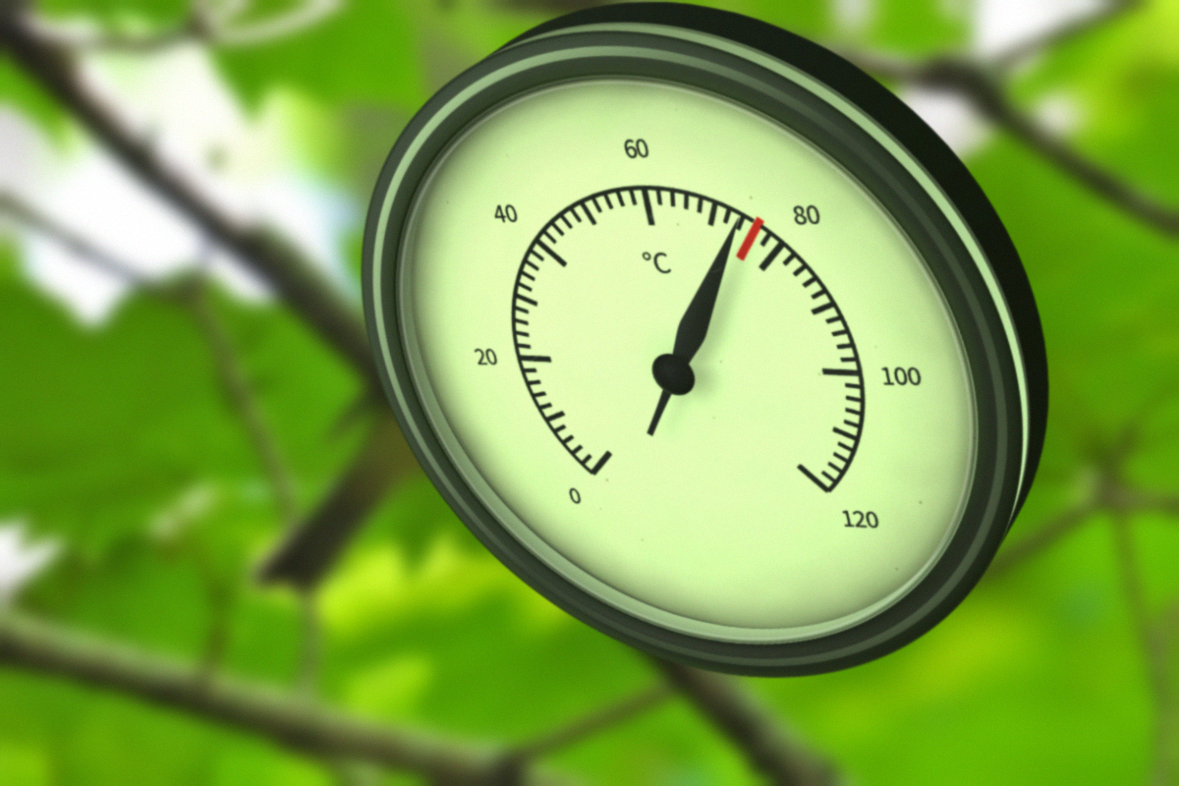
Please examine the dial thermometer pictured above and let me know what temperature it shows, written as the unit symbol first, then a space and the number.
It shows °C 74
